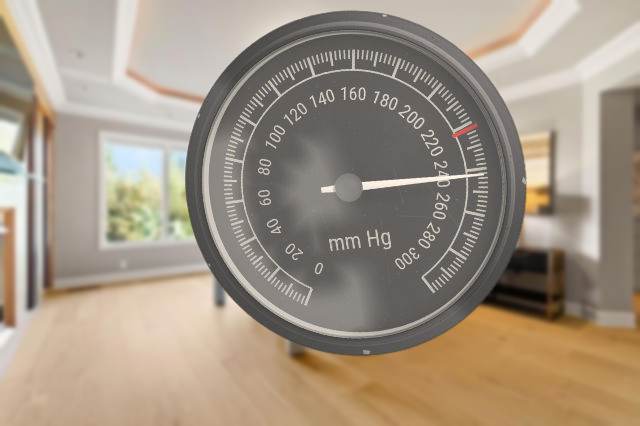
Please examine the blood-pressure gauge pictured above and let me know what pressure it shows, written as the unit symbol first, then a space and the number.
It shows mmHg 242
